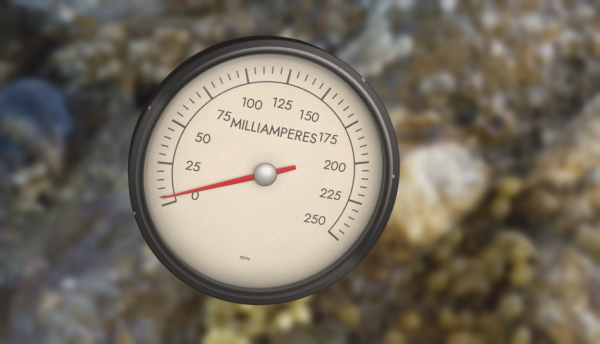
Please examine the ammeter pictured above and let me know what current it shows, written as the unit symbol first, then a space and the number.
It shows mA 5
